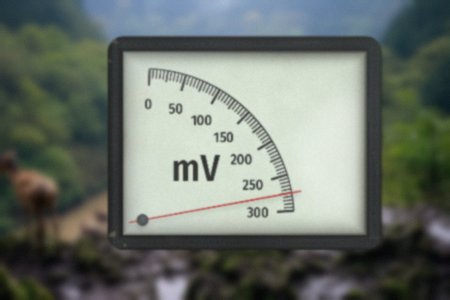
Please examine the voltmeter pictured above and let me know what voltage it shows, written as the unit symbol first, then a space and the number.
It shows mV 275
